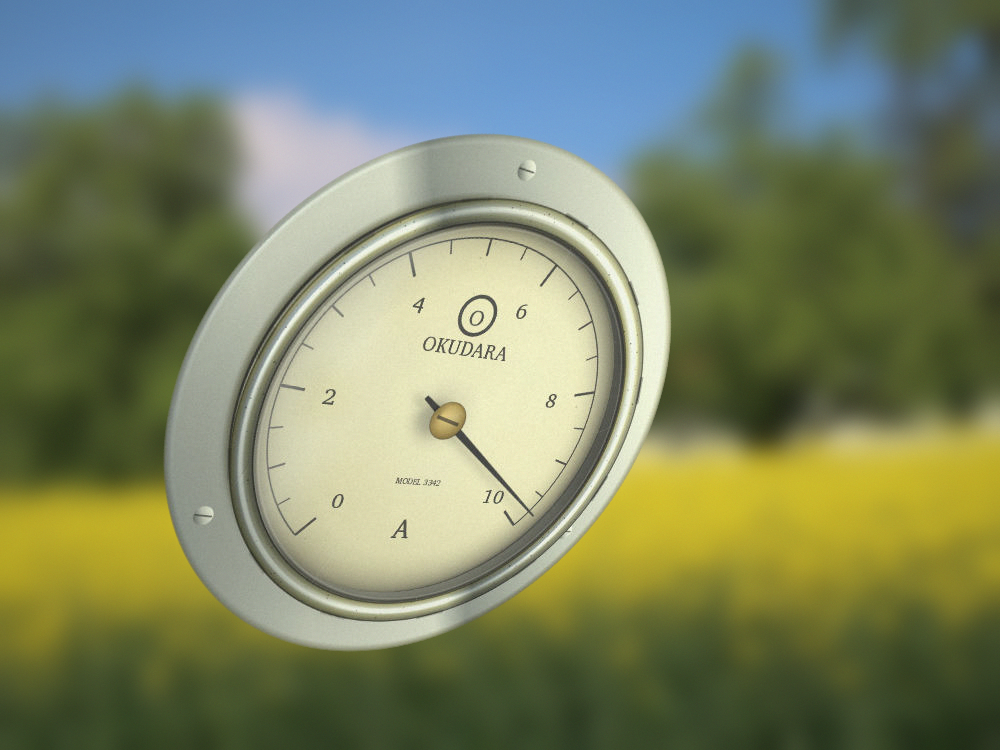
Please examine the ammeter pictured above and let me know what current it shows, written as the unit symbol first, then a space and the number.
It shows A 9.75
